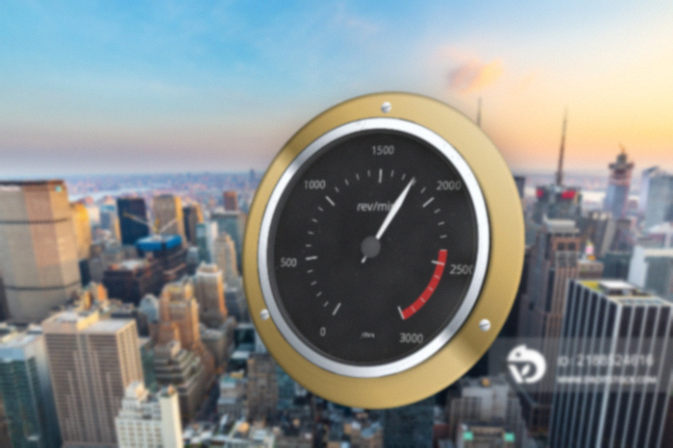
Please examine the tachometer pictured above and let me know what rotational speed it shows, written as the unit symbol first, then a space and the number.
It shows rpm 1800
